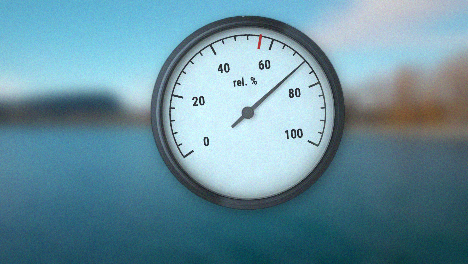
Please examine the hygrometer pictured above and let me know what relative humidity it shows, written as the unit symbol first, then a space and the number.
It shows % 72
